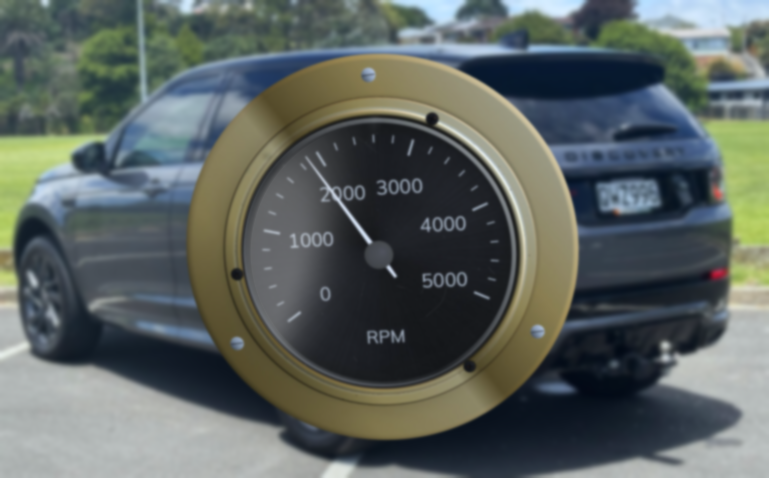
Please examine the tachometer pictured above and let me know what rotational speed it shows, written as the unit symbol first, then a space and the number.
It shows rpm 1900
